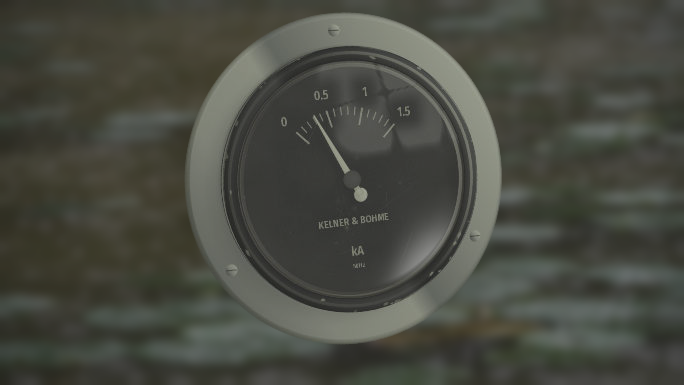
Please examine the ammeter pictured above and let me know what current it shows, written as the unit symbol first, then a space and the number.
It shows kA 0.3
